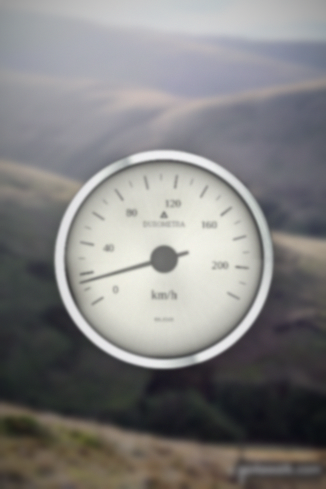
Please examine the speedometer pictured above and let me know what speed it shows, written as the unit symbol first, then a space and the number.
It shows km/h 15
